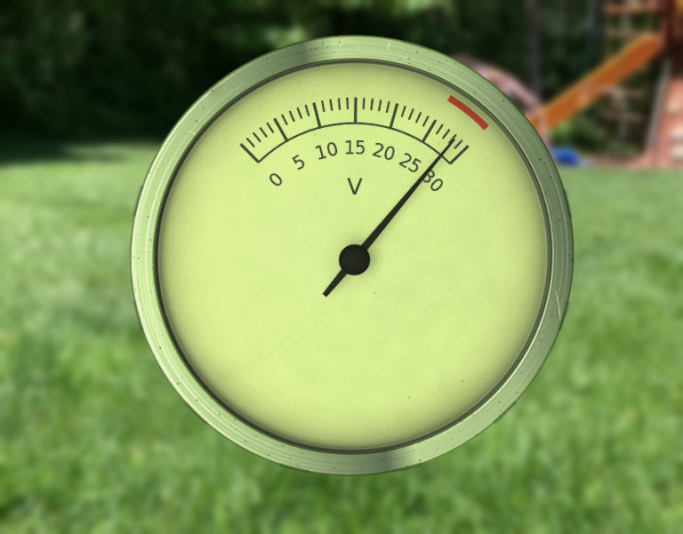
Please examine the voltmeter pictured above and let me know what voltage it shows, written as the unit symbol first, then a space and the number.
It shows V 28
